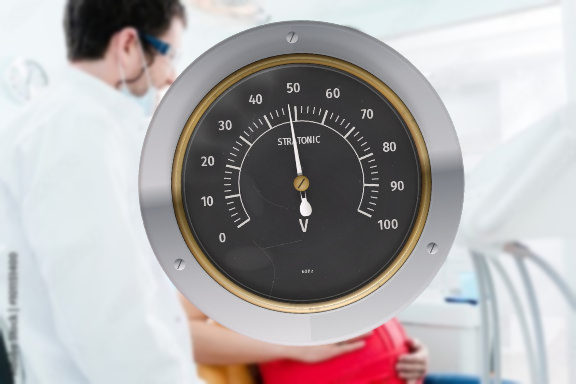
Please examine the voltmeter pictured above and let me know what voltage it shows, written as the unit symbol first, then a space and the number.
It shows V 48
